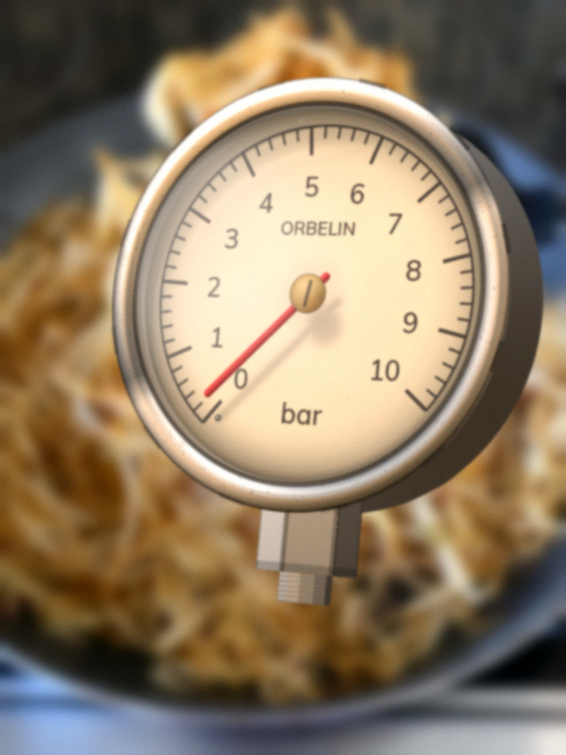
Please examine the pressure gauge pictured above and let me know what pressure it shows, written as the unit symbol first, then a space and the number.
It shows bar 0.2
